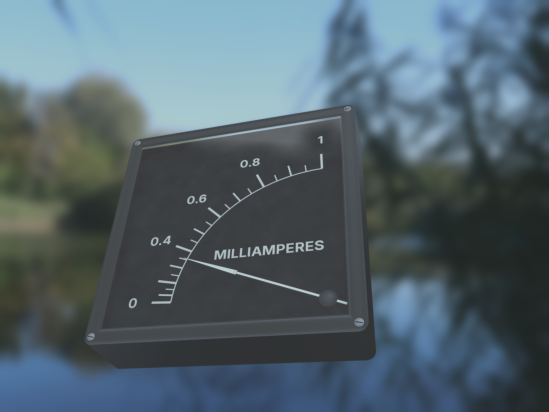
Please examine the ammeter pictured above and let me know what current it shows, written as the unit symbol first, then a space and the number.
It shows mA 0.35
